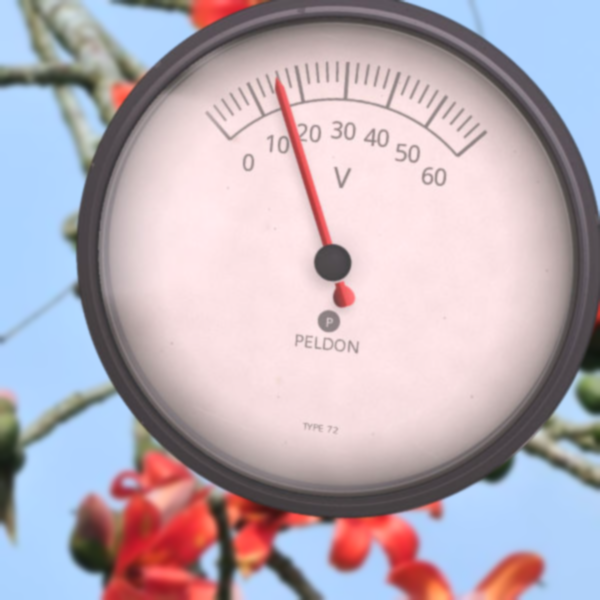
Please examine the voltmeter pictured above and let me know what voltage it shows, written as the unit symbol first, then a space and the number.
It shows V 16
